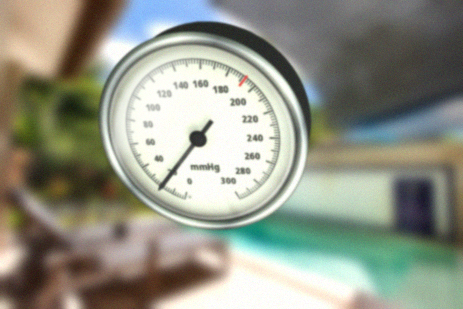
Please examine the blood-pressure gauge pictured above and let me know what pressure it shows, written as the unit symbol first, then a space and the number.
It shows mmHg 20
